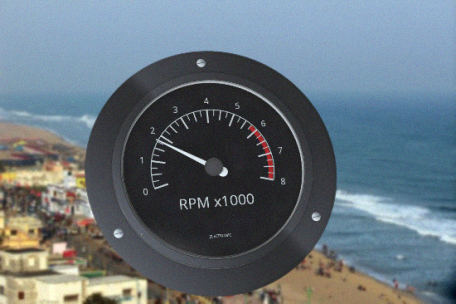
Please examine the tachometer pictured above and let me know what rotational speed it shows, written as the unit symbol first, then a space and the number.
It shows rpm 1750
